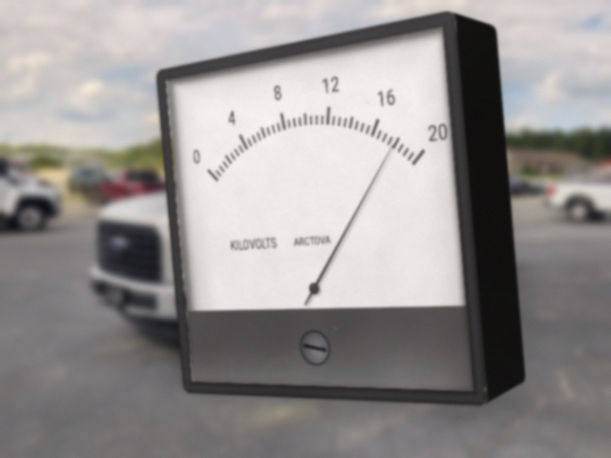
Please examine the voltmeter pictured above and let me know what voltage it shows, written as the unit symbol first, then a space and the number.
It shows kV 18
